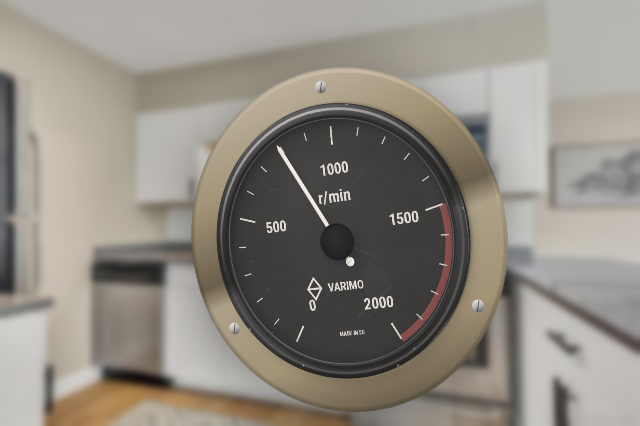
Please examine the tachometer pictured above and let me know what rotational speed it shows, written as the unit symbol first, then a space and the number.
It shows rpm 800
